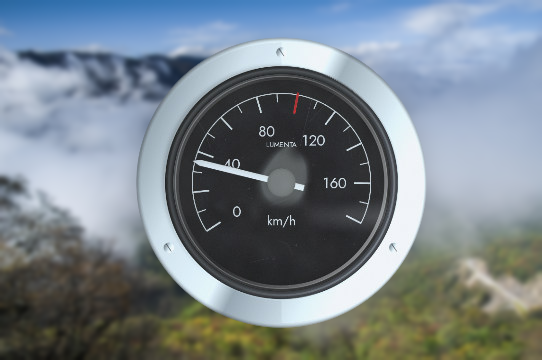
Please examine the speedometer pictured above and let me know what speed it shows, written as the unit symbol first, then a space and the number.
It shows km/h 35
